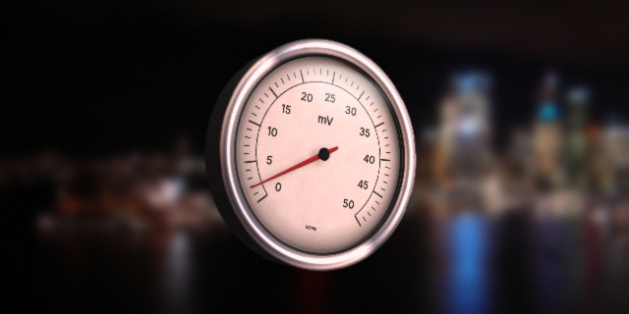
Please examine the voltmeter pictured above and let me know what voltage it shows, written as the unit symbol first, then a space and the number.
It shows mV 2
